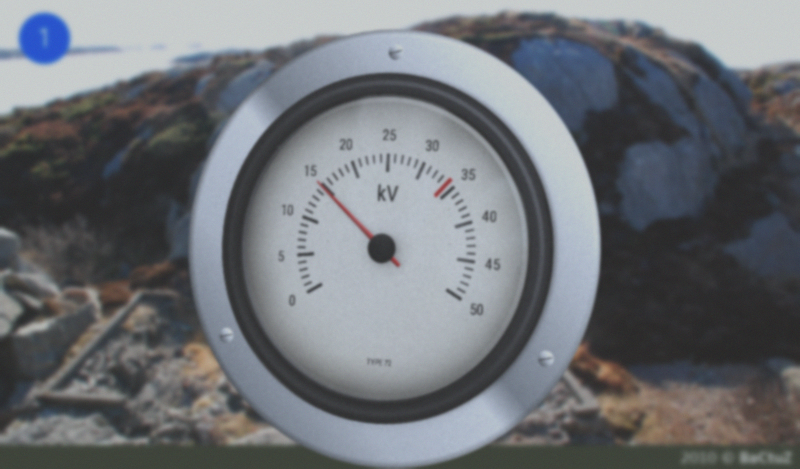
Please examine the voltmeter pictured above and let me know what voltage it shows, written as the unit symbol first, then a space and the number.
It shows kV 15
